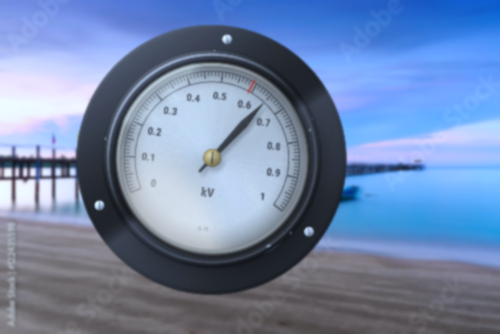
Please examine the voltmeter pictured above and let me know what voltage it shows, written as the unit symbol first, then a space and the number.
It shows kV 0.65
